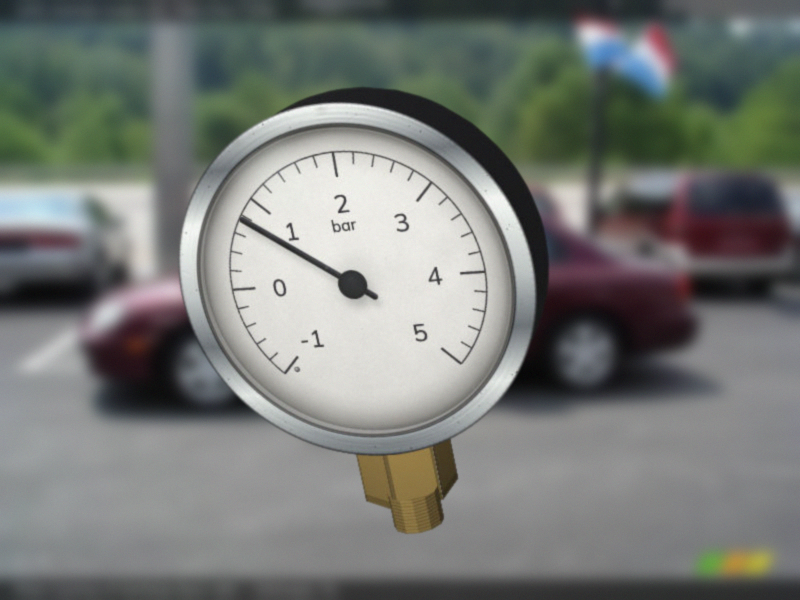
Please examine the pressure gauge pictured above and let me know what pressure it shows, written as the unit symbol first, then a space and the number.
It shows bar 0.8
